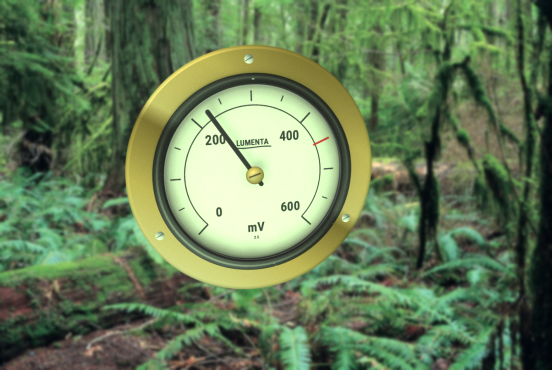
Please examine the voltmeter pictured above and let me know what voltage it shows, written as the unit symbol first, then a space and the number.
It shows mV 225
